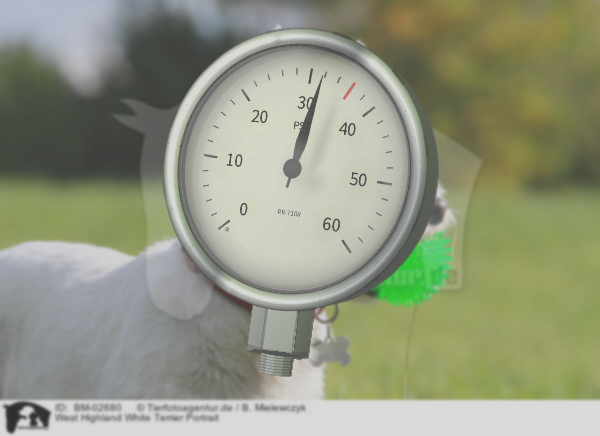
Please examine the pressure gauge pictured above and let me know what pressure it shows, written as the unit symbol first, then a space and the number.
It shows psi 32
